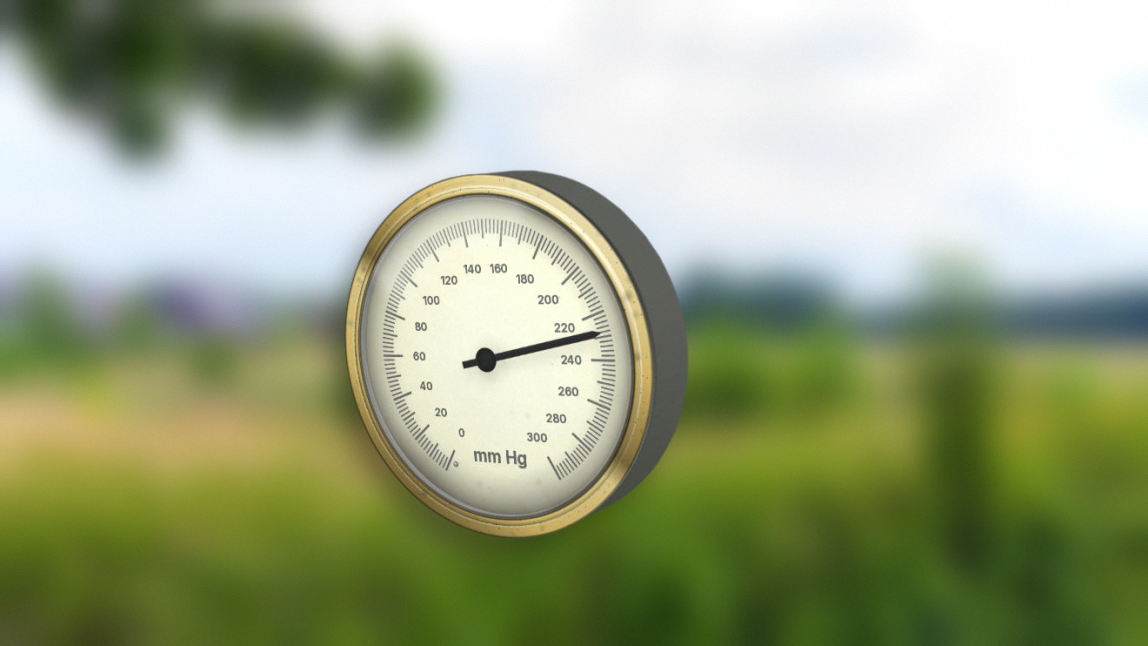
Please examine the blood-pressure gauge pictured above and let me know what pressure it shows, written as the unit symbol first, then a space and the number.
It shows mmHg 228
